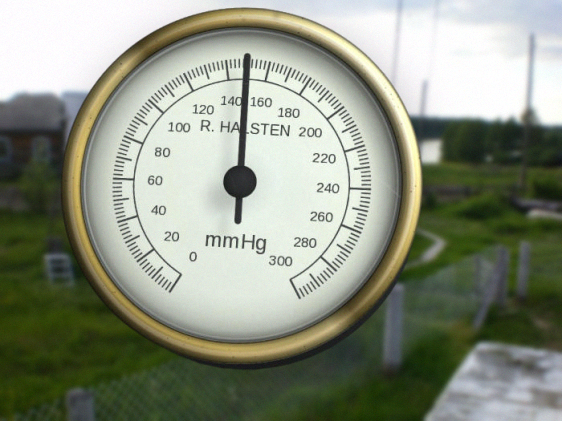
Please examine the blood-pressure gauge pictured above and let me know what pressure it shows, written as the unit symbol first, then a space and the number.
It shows mmHg 150
